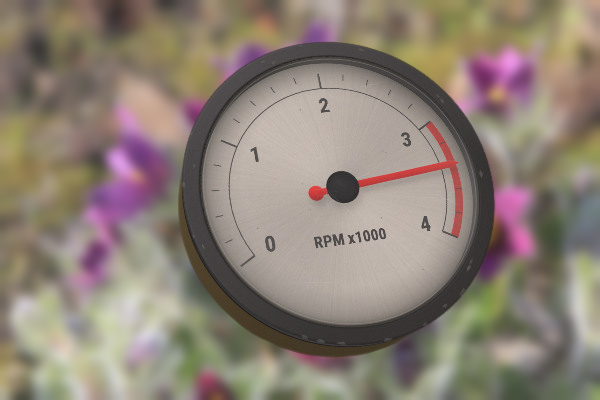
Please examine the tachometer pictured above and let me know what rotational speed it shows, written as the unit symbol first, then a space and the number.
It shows rpm 3400
